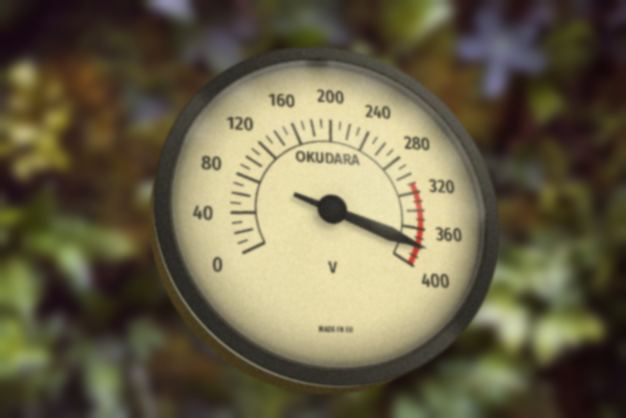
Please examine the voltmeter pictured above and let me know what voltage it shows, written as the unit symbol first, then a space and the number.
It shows V 380
